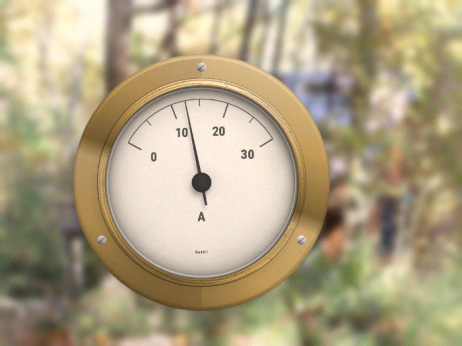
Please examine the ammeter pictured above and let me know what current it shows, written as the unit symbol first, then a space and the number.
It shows A 12.5
